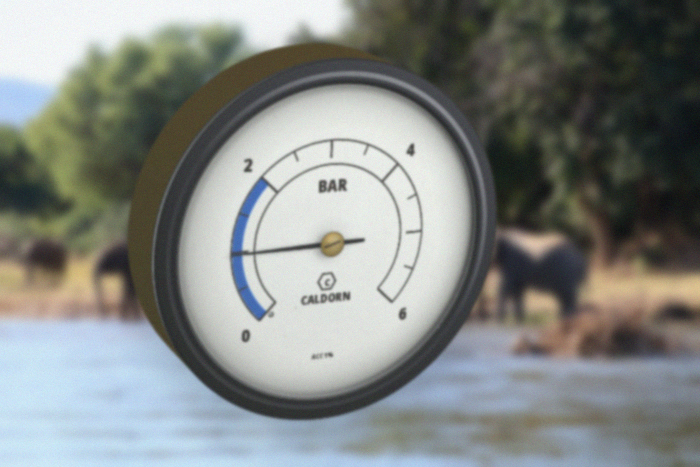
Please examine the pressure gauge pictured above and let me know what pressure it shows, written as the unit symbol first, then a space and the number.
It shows bar 1
